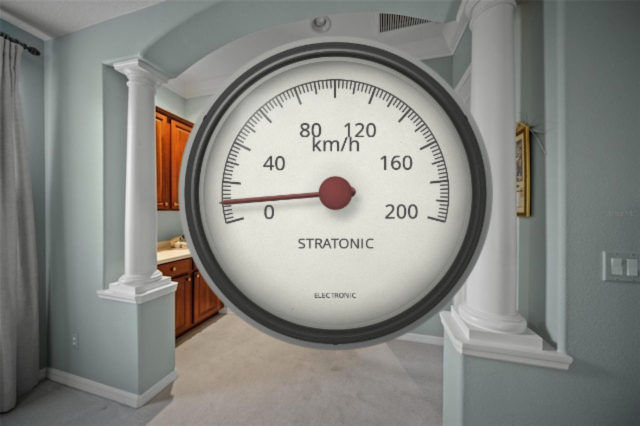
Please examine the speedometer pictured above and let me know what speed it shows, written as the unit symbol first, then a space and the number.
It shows km/h 10
